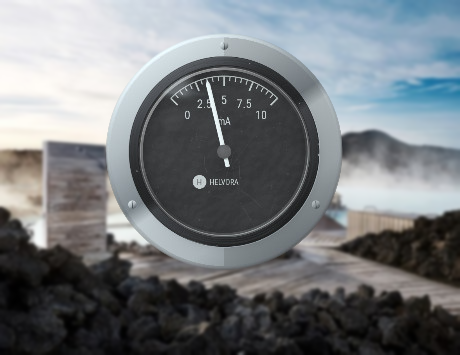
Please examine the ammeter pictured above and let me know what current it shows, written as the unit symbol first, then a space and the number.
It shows mA 3.5
